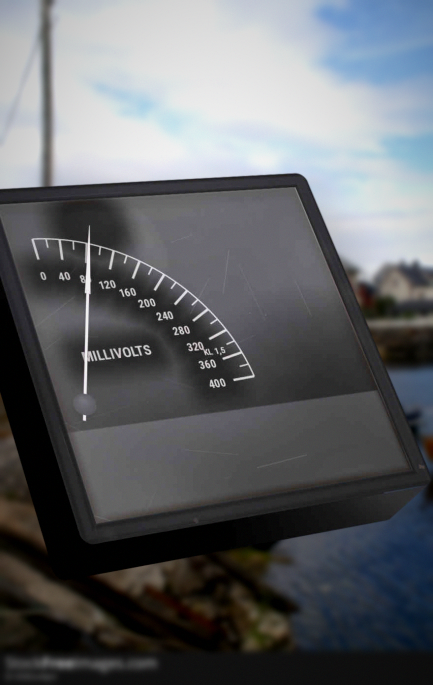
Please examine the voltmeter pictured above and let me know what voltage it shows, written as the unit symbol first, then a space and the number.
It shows mV 80
